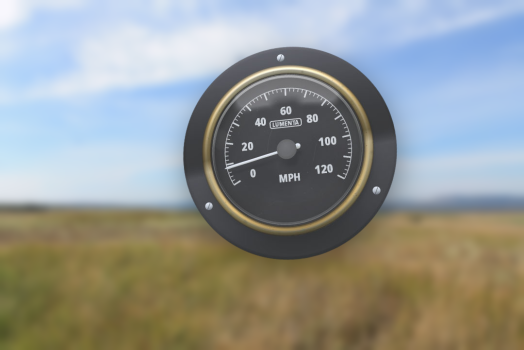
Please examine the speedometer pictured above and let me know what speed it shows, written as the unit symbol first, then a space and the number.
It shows mph 8
